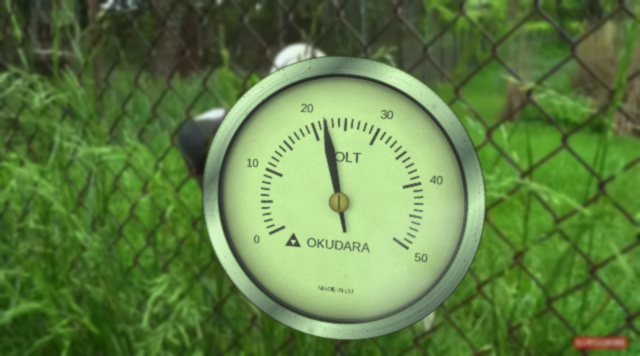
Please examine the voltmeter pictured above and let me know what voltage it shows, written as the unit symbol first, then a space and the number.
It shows V 22
